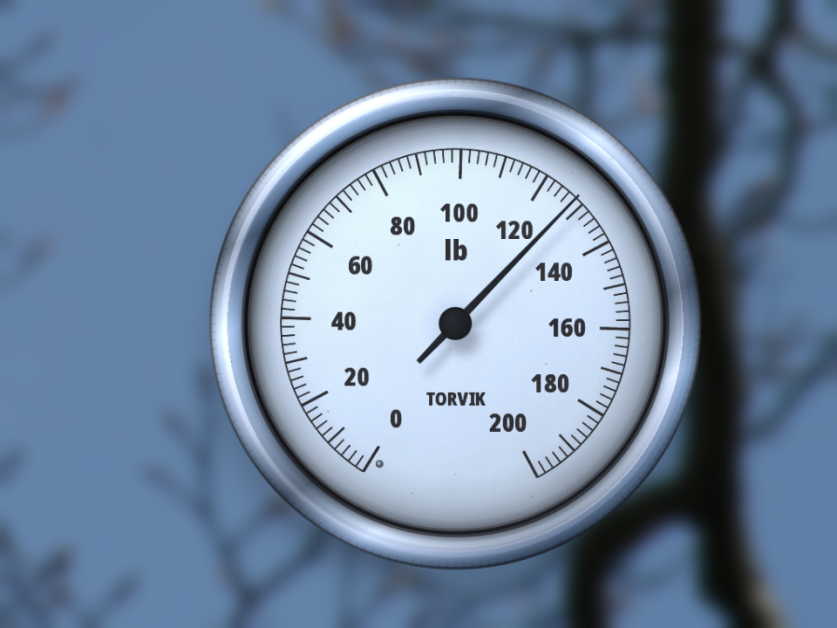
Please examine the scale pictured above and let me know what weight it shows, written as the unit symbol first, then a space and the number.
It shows lb 128
